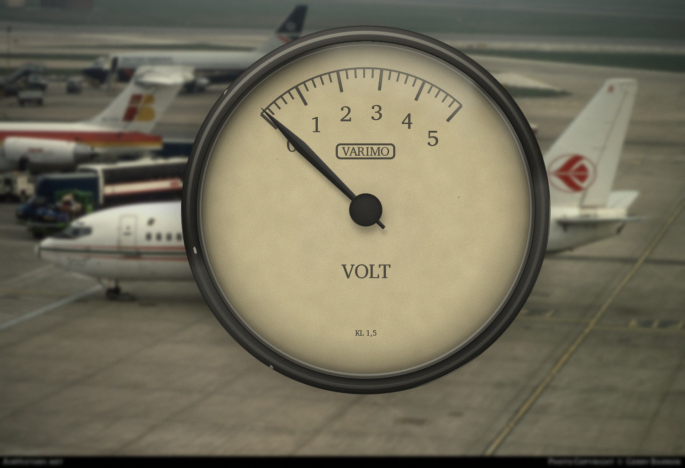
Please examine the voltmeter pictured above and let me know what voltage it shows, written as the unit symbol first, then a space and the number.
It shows V 0.1
